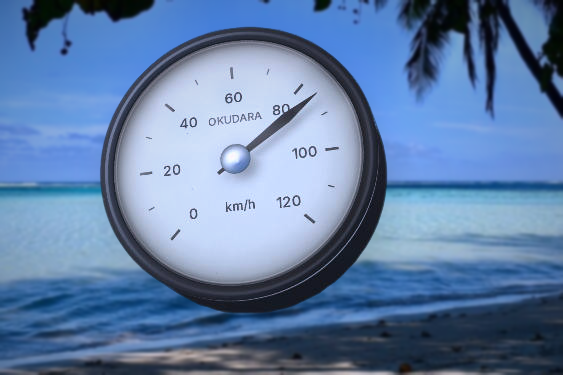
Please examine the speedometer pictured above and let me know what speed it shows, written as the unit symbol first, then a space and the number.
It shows km/h 85
